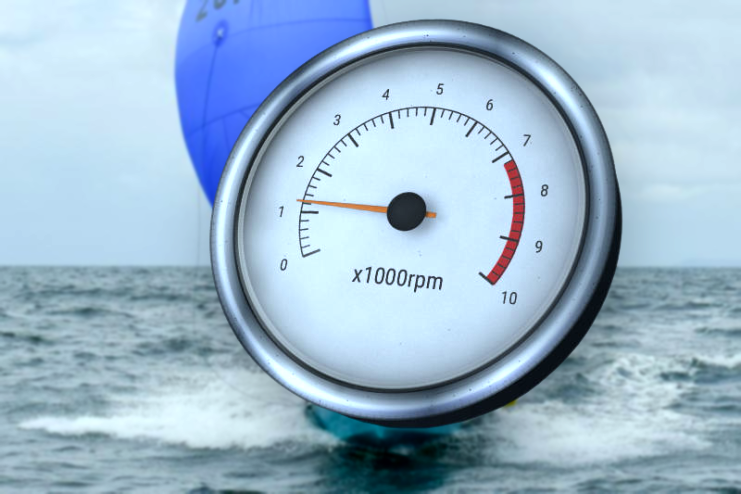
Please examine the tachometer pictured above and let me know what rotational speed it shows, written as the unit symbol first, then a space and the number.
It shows rpm 1200
